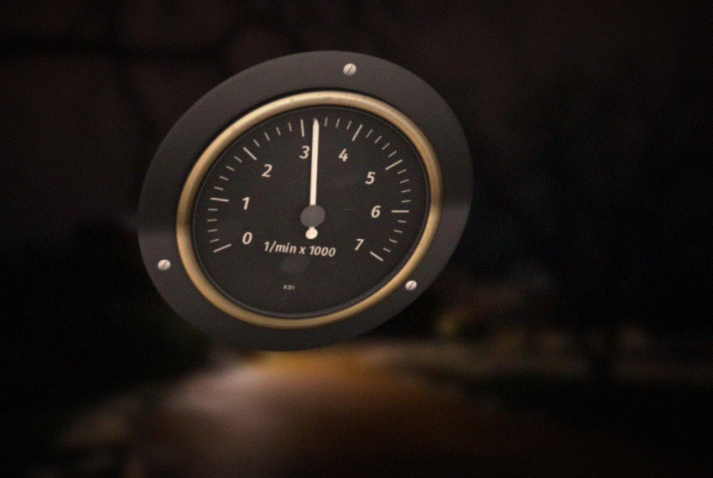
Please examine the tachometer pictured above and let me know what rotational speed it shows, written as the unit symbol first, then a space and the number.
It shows rpm 3200
